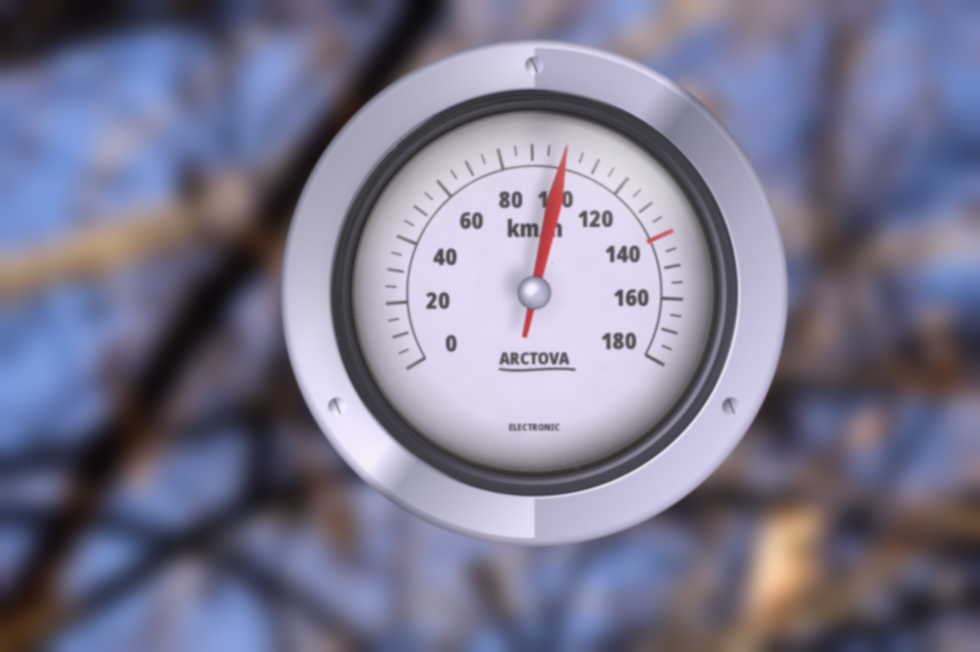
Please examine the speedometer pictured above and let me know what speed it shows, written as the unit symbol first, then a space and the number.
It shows km/h 100
